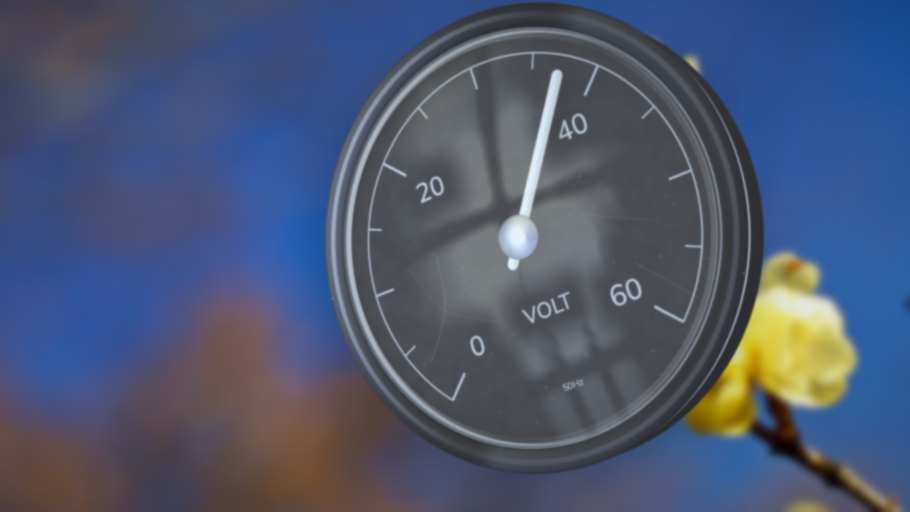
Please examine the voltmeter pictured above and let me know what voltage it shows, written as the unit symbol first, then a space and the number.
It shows V 37.5
